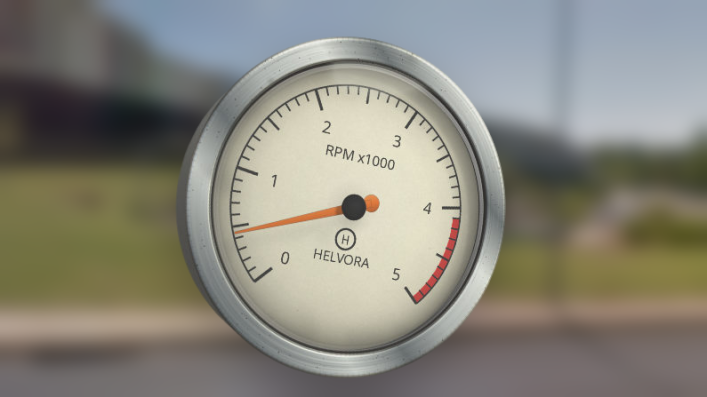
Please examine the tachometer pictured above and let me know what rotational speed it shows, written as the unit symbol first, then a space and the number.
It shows rpm 450
